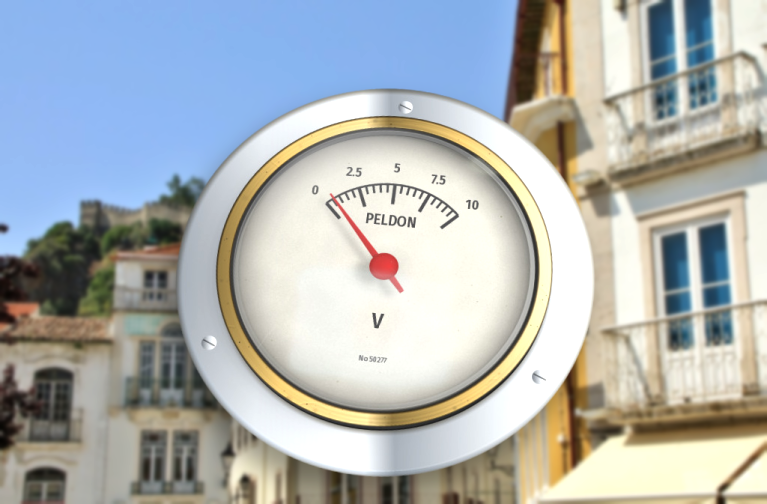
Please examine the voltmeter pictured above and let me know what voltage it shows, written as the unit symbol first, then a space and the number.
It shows V 0.5
